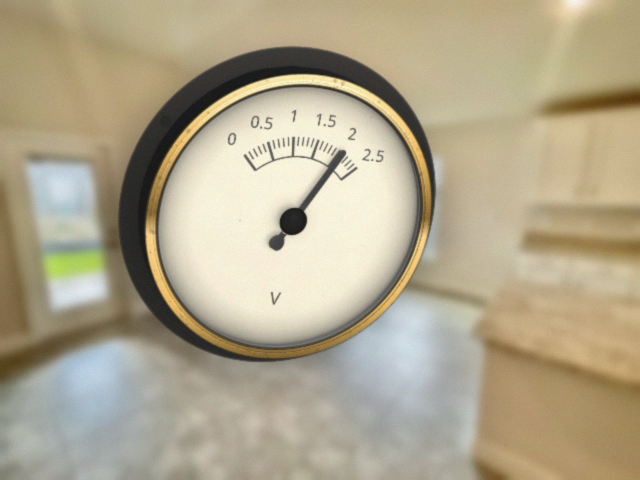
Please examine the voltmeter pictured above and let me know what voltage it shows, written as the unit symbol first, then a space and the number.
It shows V 2
